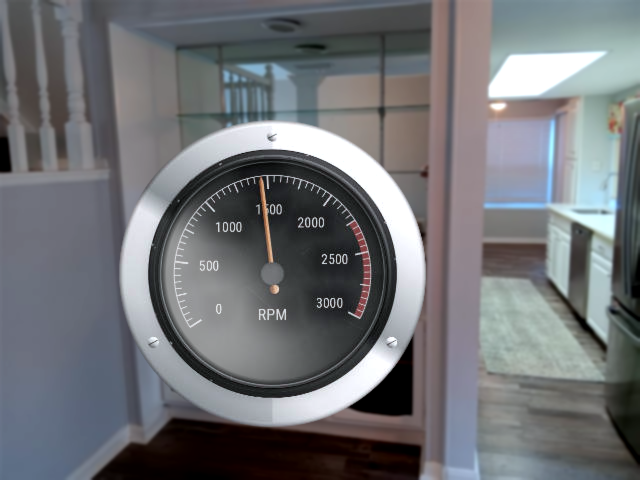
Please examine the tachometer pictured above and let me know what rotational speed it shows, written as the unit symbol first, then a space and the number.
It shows rpm 1450
